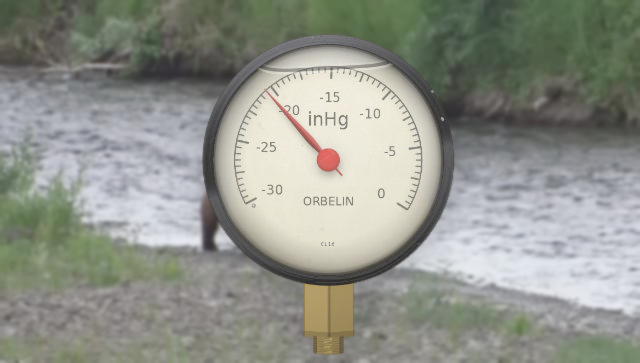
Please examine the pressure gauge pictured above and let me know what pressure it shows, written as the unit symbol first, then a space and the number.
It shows inHg -20.5
